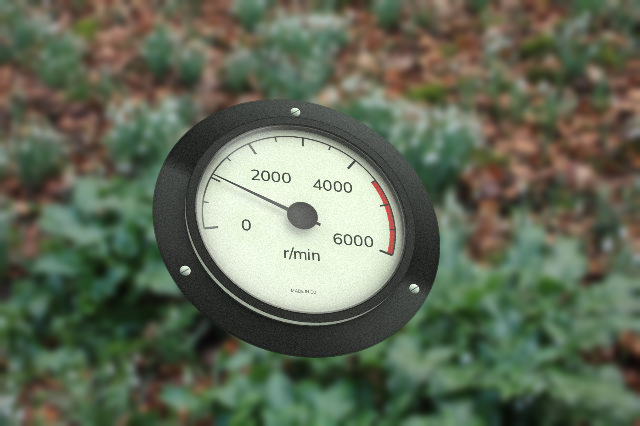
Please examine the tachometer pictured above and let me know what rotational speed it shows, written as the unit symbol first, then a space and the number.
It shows rpm 1000
